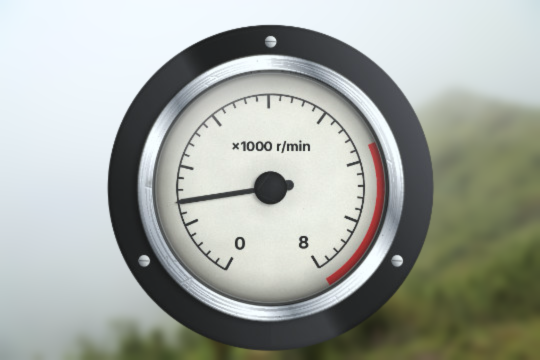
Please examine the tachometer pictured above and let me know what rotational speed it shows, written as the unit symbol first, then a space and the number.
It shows rpm 1400
